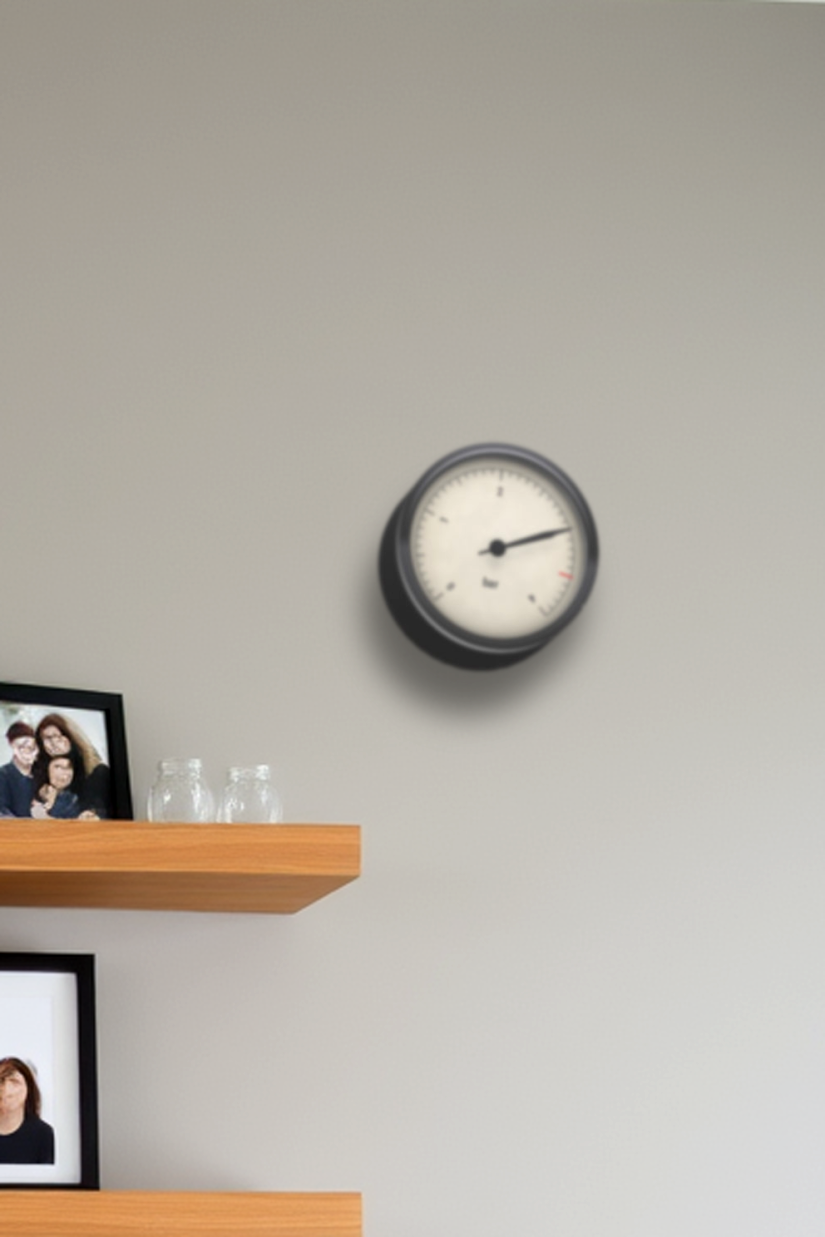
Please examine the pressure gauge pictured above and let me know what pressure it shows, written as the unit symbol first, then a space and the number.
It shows bar 3
